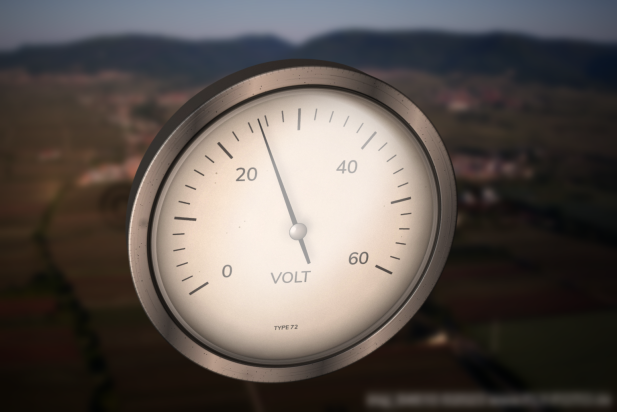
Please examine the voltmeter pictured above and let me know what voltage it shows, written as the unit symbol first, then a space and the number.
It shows V 25
